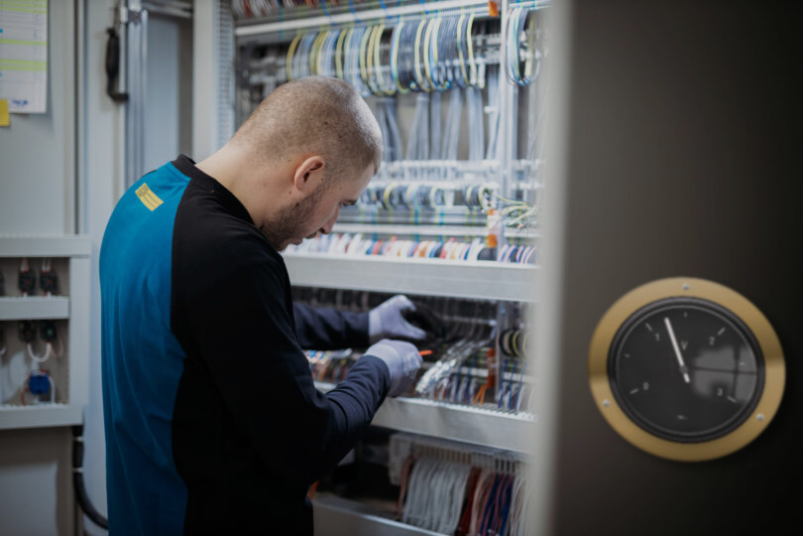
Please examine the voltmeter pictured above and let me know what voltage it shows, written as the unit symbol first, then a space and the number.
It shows V 1.25
